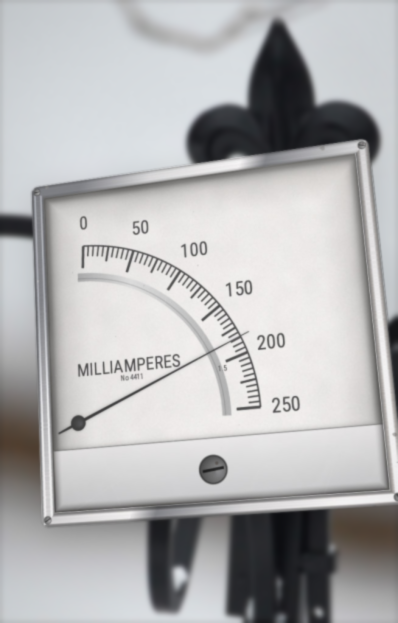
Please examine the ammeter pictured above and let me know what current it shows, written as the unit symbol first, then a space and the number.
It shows mA 185
